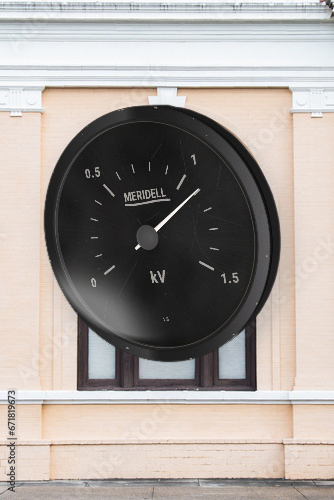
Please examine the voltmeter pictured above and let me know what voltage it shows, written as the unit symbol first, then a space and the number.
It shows kV 1.1
